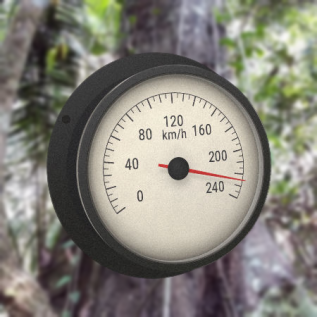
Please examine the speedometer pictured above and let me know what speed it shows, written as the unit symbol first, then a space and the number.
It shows km/h 225
